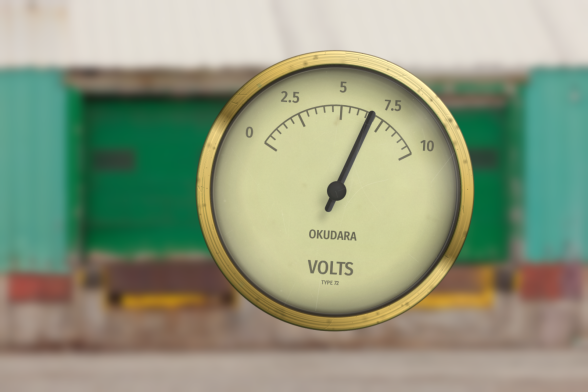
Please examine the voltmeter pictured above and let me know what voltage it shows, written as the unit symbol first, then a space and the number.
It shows V 6.75
